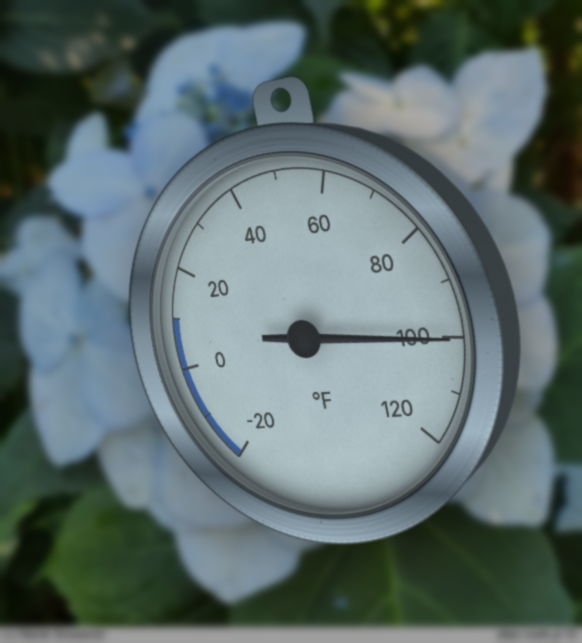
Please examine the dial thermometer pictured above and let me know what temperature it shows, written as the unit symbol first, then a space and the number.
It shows °F 100
